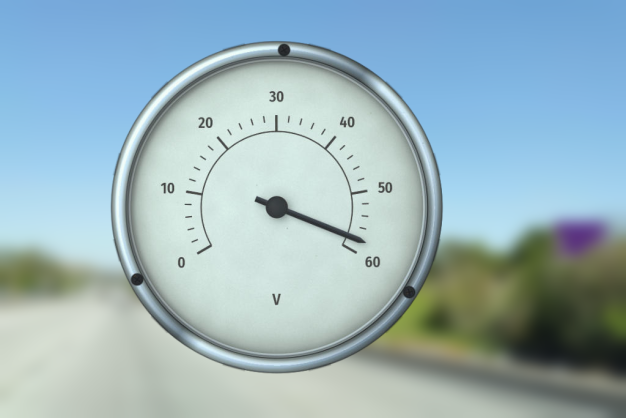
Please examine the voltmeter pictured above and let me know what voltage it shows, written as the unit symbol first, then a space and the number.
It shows V 58
